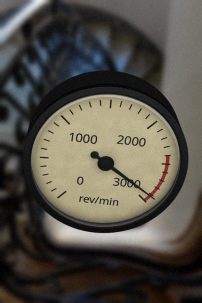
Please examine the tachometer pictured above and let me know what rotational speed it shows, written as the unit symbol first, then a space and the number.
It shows rpm 2900
